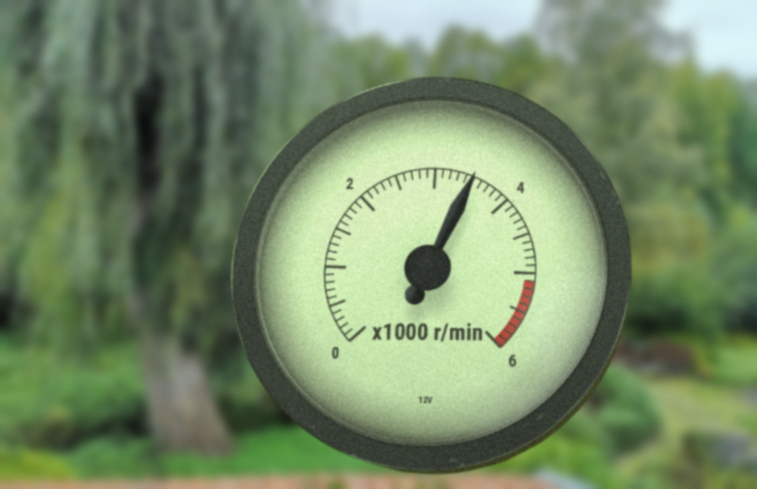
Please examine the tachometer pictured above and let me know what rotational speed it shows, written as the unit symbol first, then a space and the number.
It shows rpm 3500
